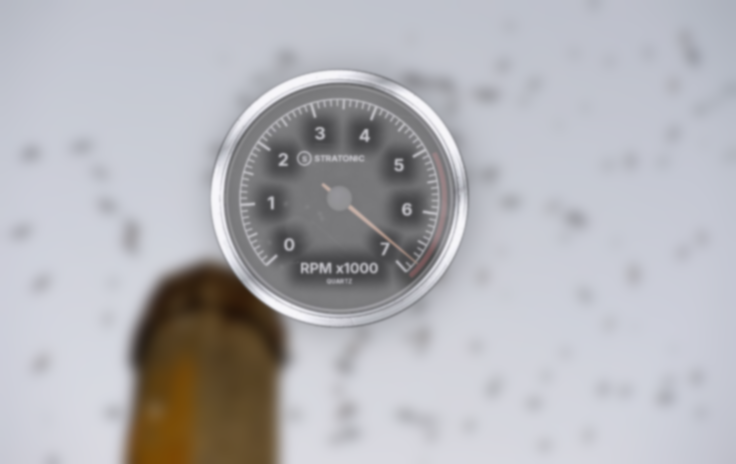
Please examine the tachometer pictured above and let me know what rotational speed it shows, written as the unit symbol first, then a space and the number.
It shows rpm 6800
